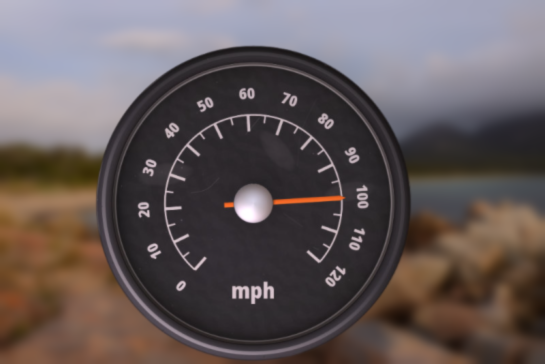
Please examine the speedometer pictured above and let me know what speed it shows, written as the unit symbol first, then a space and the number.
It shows mph 100
